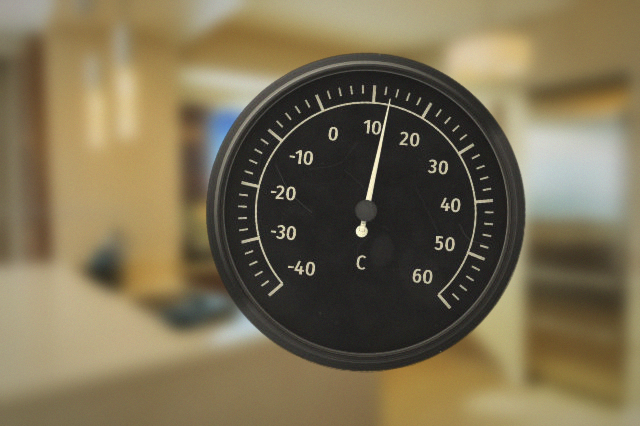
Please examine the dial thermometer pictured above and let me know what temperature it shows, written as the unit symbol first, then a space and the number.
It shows °C 13
